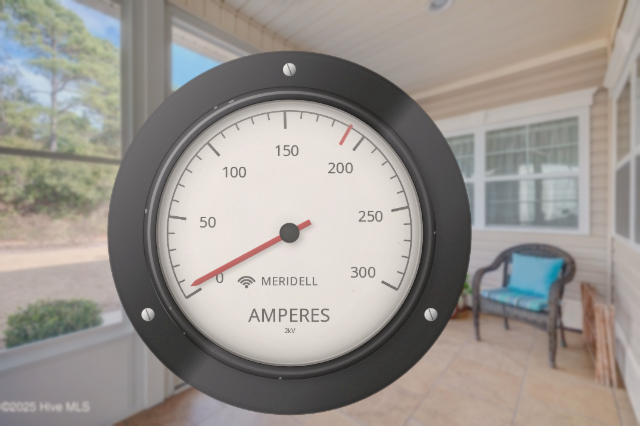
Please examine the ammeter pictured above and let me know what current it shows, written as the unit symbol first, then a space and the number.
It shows A 5
